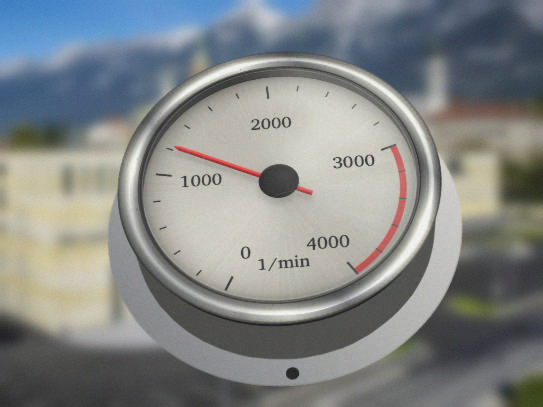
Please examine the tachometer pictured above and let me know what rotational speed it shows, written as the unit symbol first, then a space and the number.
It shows rpm 1200
